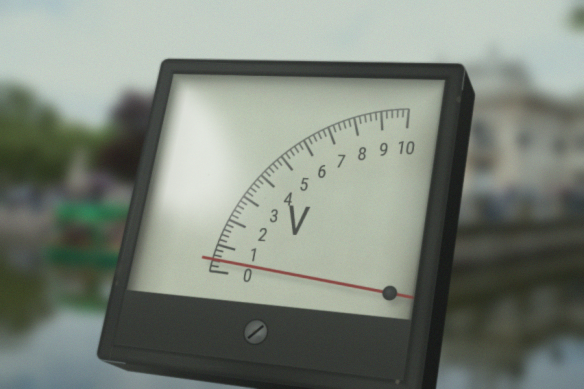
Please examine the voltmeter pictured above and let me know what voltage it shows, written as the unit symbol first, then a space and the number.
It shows V 0.4
